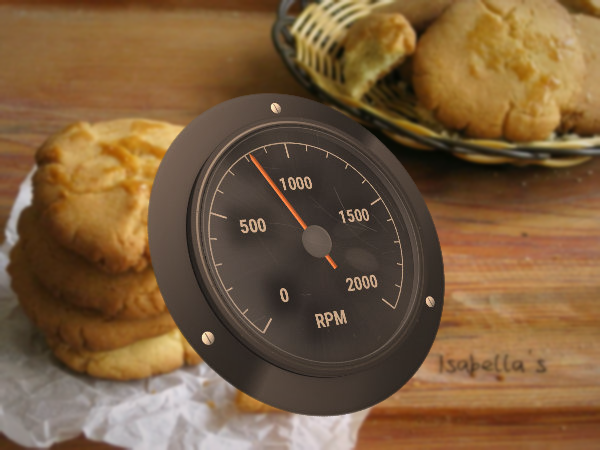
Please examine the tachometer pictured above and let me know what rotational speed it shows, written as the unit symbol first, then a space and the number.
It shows rpm 800
